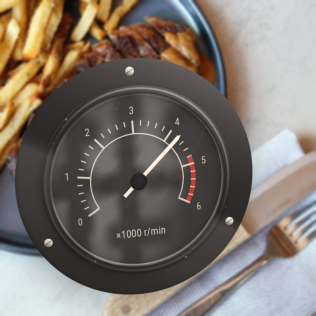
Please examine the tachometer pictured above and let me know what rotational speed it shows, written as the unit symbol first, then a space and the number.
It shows rpm 4200
